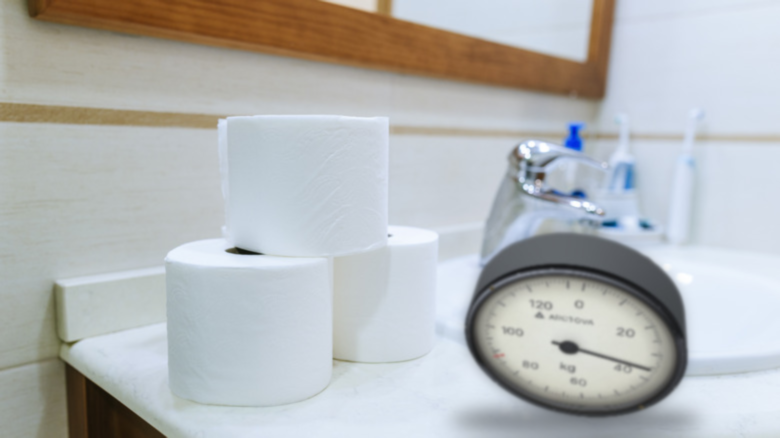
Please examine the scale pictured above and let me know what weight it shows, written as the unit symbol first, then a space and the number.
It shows kg 35
